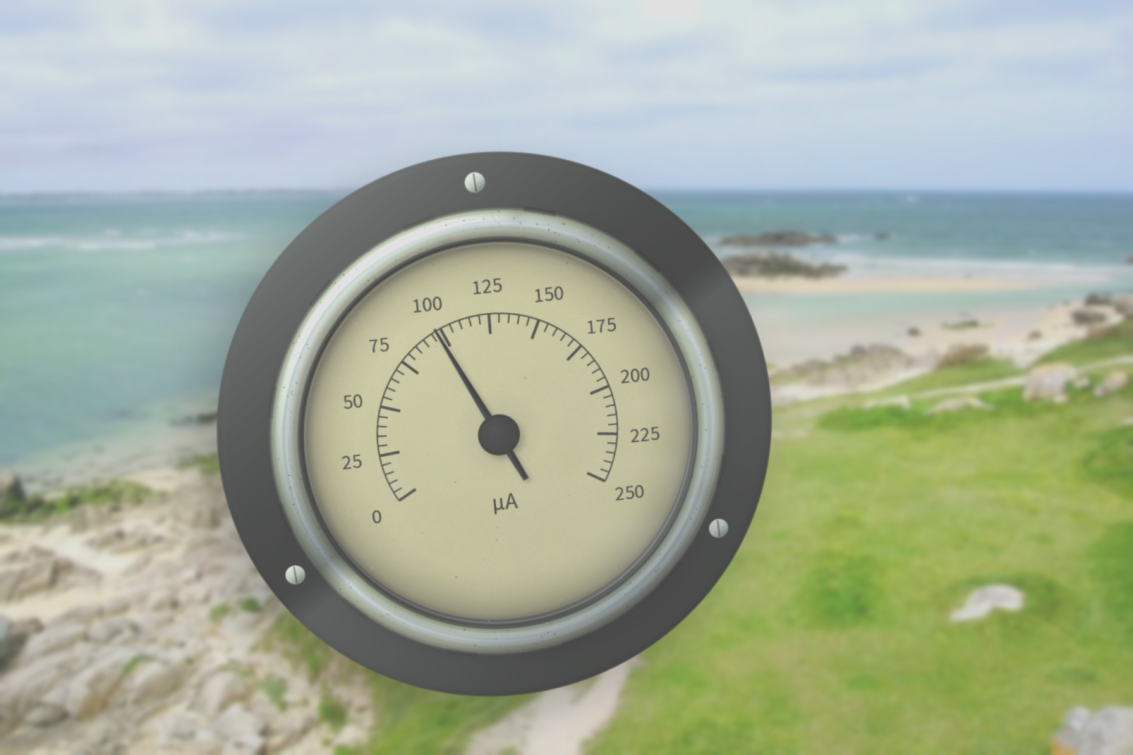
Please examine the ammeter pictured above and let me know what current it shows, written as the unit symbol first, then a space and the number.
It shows µA 97.5
